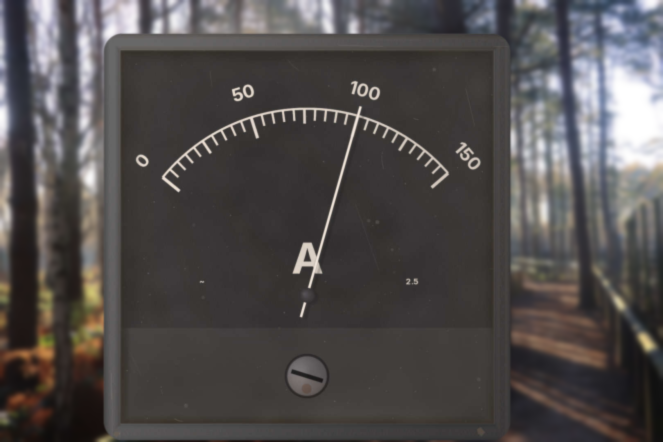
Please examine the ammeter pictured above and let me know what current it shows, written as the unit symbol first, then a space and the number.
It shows A 100
